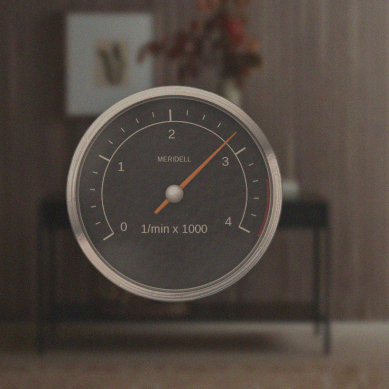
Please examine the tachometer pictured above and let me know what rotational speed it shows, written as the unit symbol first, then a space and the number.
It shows rpm 2800
